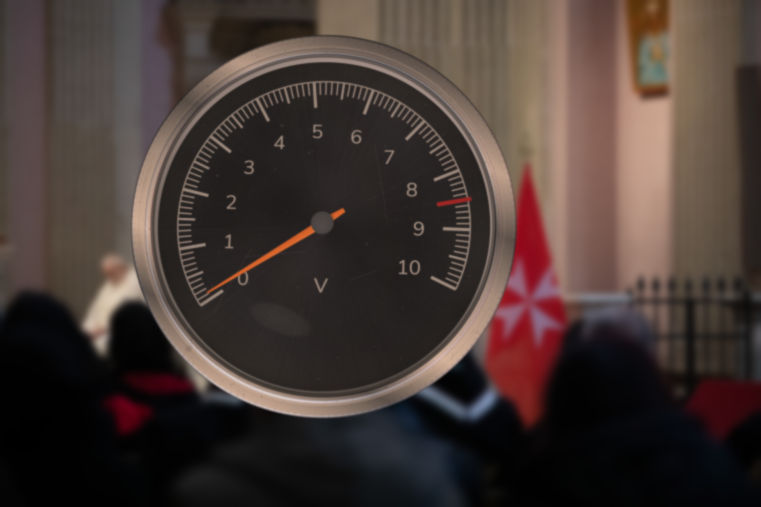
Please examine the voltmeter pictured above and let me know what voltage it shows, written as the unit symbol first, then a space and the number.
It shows V 0.1
